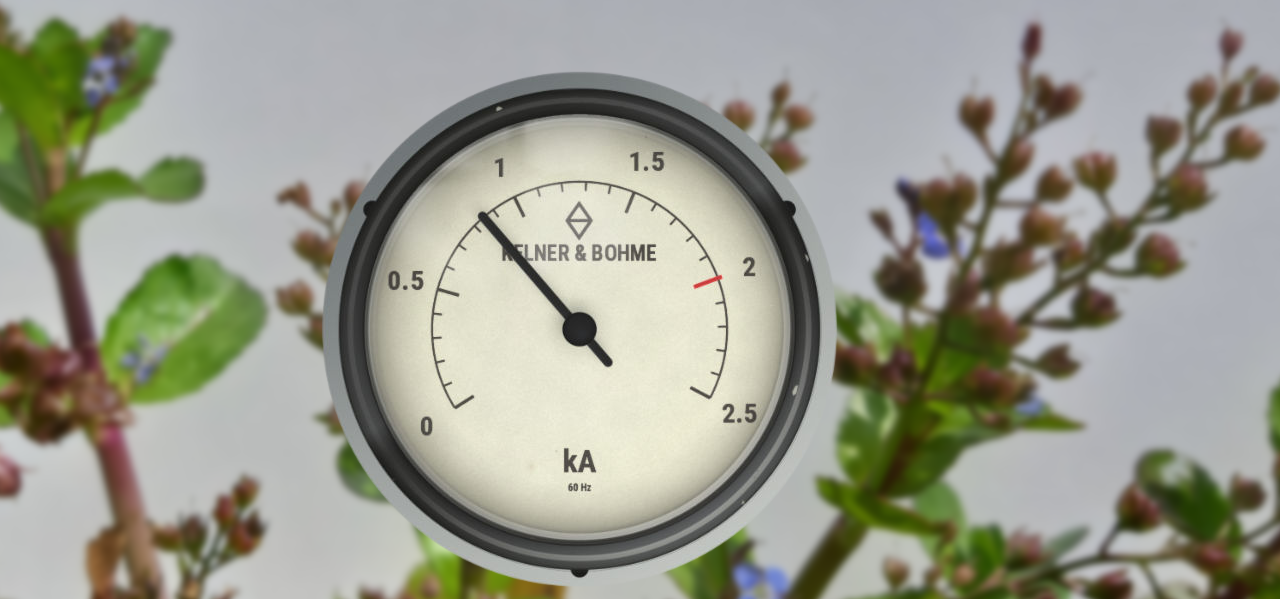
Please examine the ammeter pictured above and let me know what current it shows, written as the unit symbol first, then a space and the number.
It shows kA 0.85
